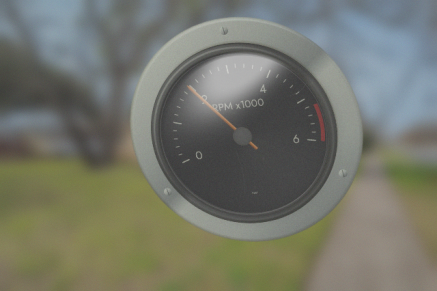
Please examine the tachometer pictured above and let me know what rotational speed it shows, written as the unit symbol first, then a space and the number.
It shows rpm 2000
